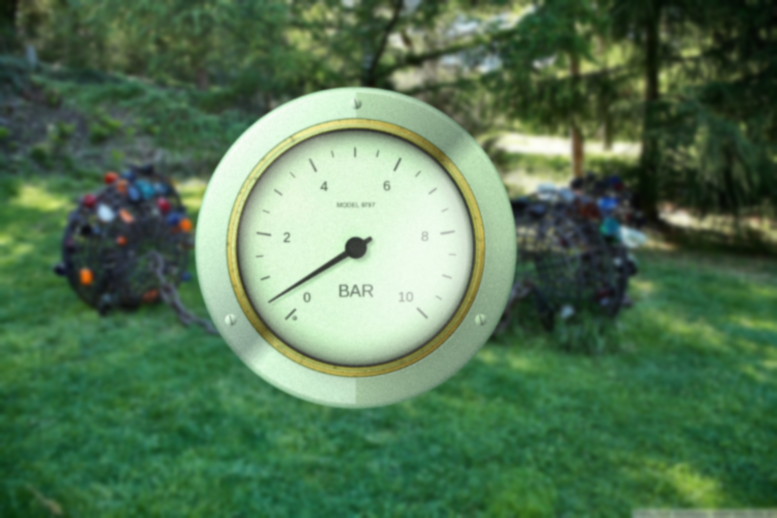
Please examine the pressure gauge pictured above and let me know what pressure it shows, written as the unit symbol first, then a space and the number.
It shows bar 0.5
